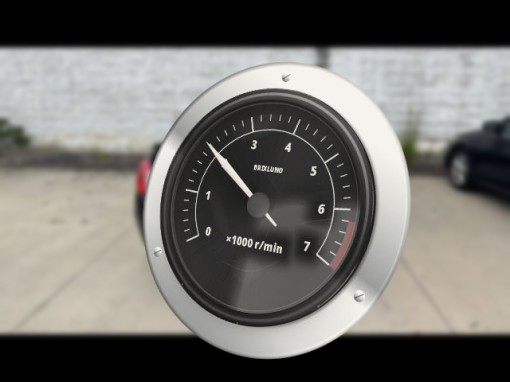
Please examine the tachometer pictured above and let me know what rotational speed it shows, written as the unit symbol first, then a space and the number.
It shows rpm 2000
